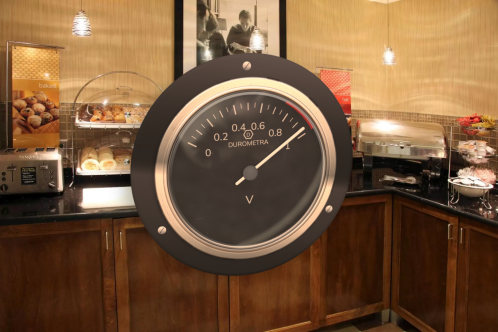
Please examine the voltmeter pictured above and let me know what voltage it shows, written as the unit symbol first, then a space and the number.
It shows V 0.95
